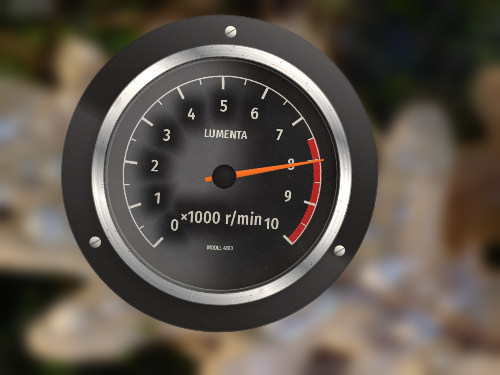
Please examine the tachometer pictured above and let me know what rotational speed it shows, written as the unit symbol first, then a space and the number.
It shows rpm 8000
